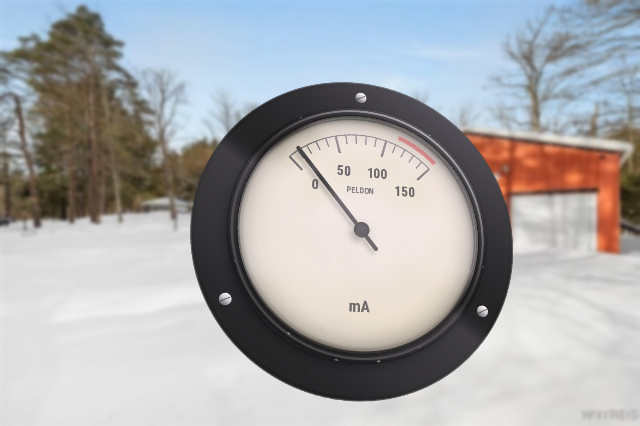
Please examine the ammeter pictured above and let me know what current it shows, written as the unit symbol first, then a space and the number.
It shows mA 10
